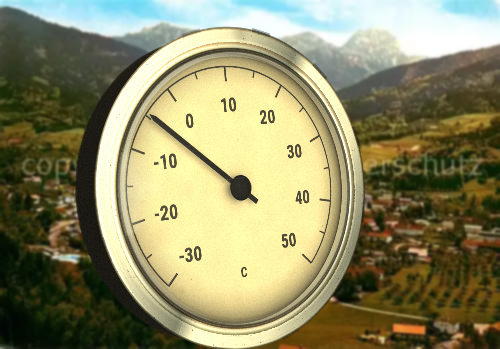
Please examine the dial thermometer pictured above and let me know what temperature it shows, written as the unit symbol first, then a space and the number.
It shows °C -5
